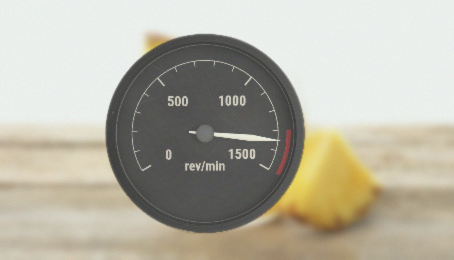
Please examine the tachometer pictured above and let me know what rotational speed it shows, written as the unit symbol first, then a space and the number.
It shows rpm 1350
